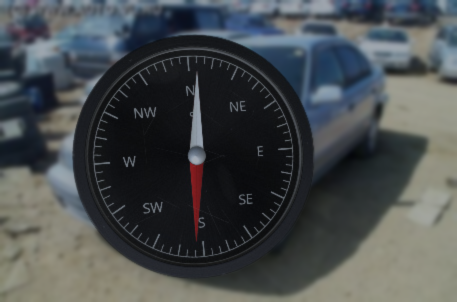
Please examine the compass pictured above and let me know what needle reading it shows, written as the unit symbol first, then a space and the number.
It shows ° 185
